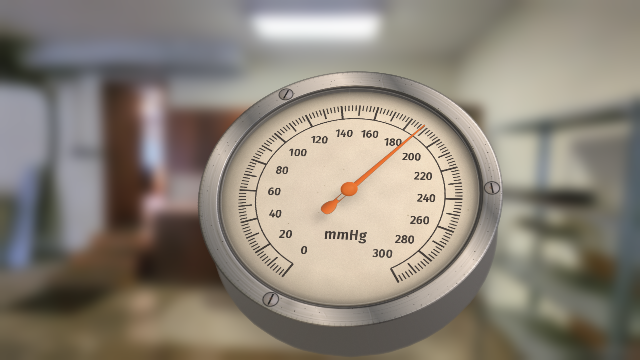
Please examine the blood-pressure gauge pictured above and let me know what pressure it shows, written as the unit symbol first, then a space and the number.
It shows mmHg 190
